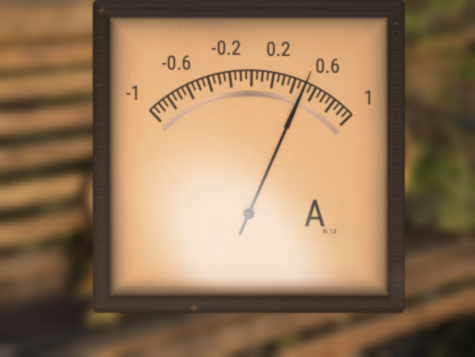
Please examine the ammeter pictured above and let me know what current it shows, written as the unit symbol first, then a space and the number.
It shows A 0.5
